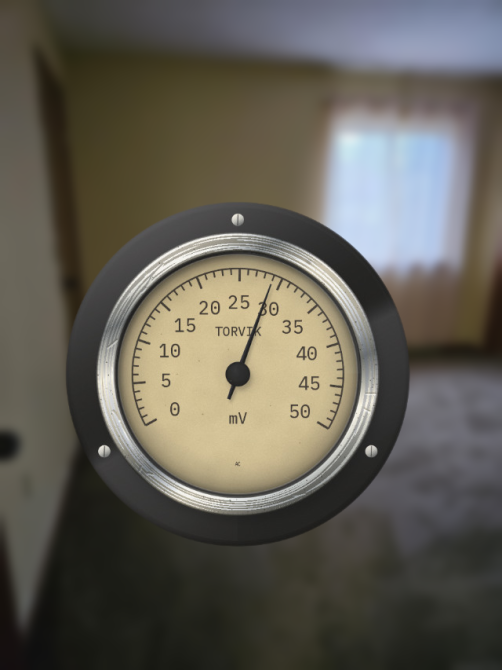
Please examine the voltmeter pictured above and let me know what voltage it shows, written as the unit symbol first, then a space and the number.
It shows mV 29
